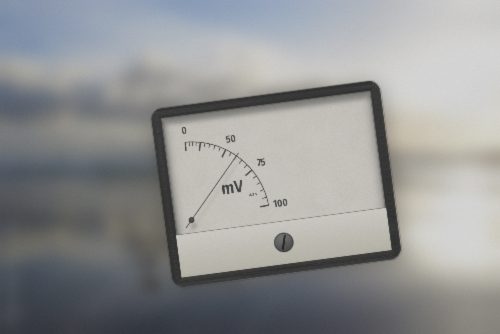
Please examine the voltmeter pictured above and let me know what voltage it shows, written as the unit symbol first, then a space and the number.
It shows mV 60
